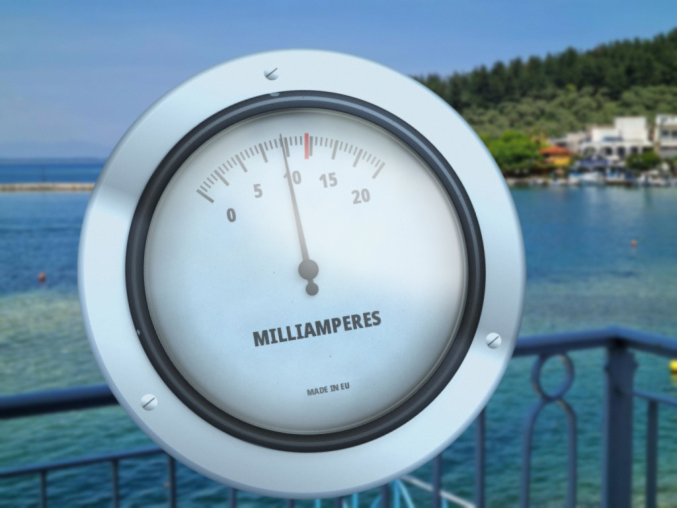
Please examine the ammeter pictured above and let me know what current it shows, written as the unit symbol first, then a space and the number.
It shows mA 9.5
